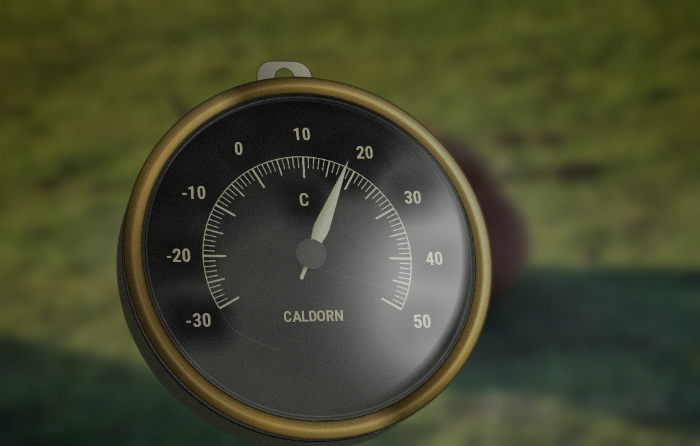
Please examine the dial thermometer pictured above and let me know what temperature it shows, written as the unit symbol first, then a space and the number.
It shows °C 18
